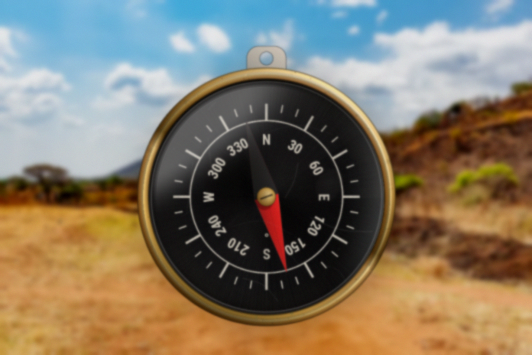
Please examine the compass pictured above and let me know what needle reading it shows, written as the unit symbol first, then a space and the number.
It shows ° 165
